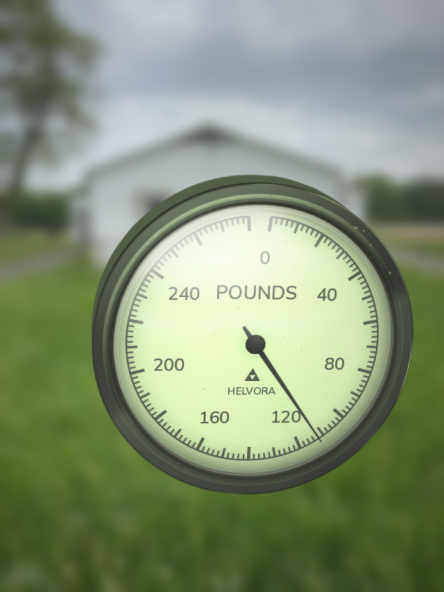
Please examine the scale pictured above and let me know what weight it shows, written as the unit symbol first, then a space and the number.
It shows lb 112
